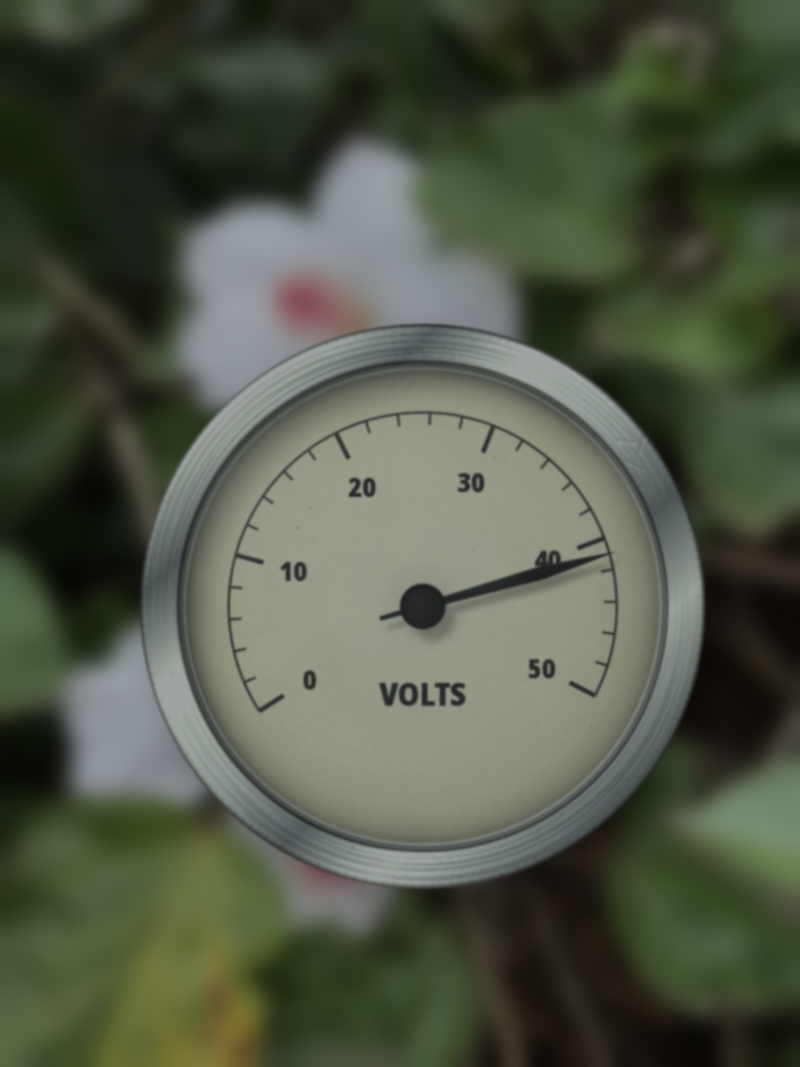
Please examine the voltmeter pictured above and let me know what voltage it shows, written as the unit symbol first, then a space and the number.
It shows V 41
